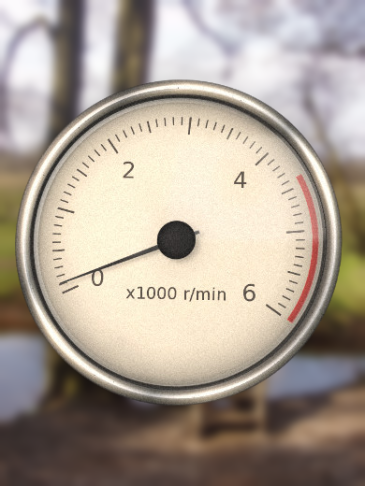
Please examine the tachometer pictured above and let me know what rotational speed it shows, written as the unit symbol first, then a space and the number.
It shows rpm 100
